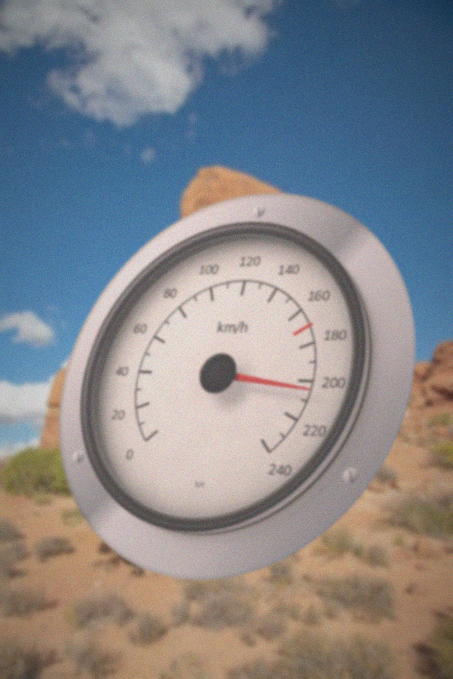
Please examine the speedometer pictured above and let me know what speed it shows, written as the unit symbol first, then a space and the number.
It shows km/h 205
